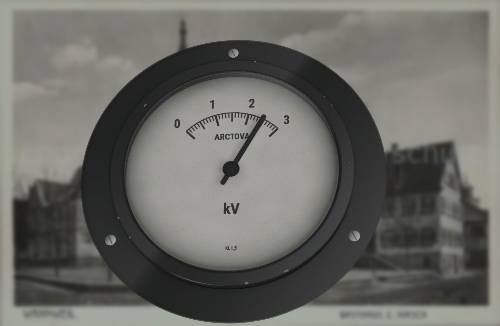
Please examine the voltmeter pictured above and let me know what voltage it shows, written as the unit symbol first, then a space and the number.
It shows kV 2.5
